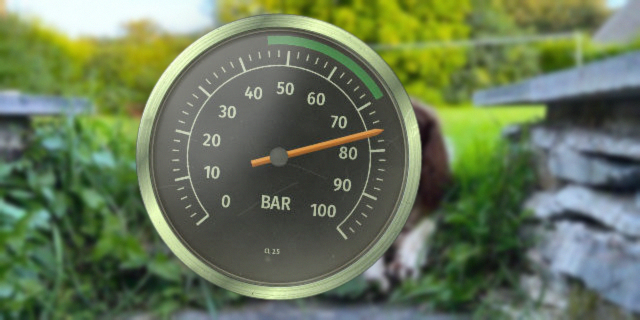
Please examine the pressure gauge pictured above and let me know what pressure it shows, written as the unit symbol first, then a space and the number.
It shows bar 76
